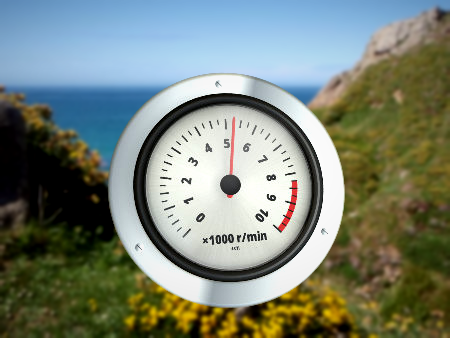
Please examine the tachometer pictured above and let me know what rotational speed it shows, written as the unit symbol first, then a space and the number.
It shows rpm 5250
